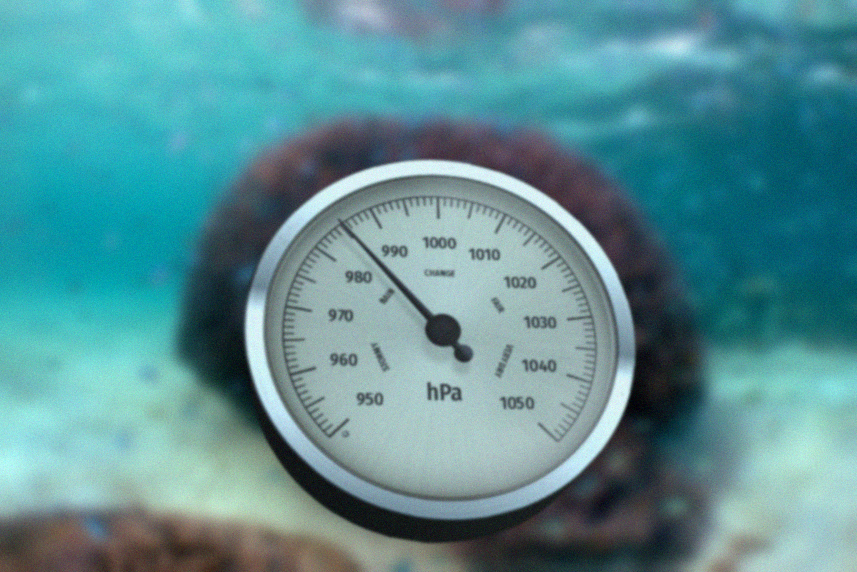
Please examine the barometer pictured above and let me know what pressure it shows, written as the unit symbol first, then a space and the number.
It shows hPa 985
